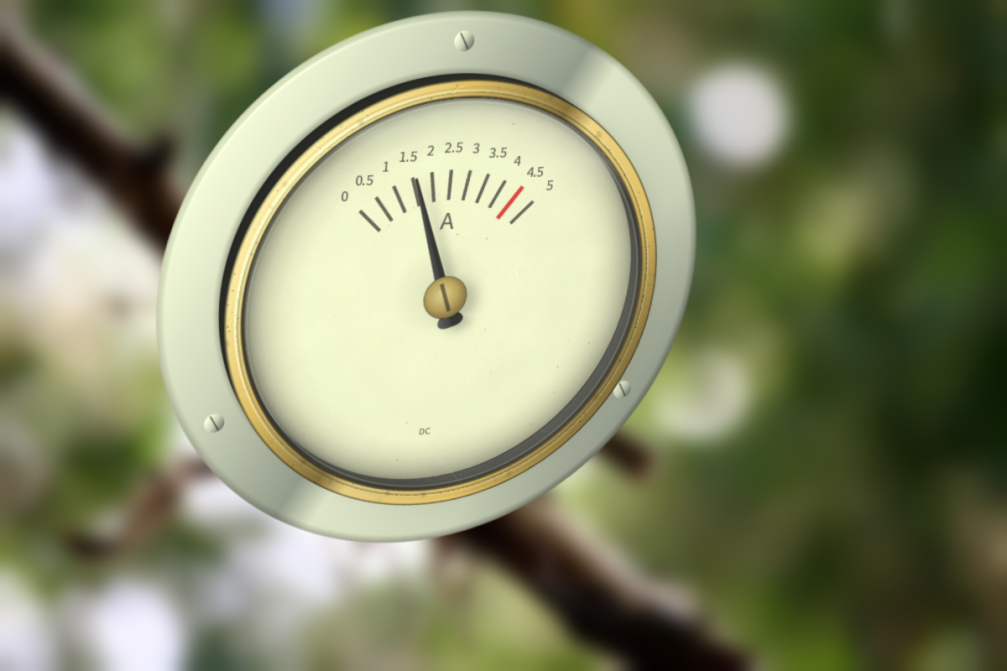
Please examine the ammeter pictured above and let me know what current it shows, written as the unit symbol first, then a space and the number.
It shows A 1.5
